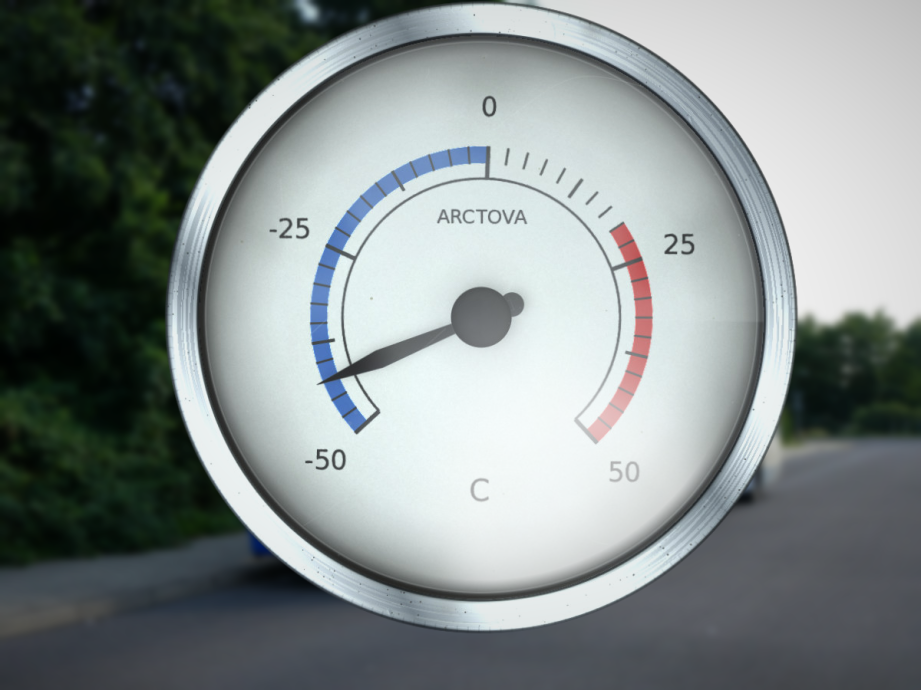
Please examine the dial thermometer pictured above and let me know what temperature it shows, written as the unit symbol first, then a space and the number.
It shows °C -42.5
